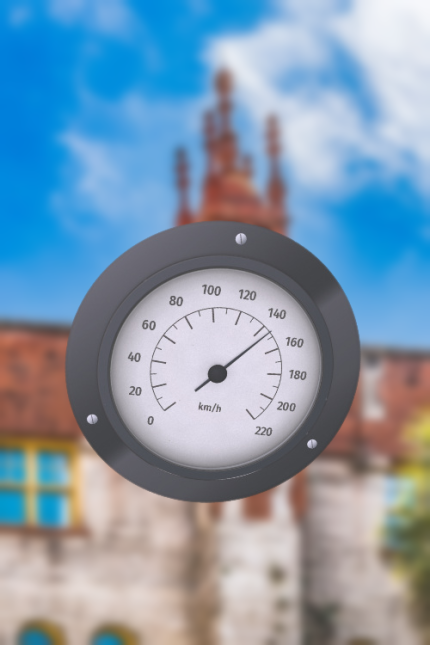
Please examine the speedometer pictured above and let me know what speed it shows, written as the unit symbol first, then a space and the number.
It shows km/h 145
